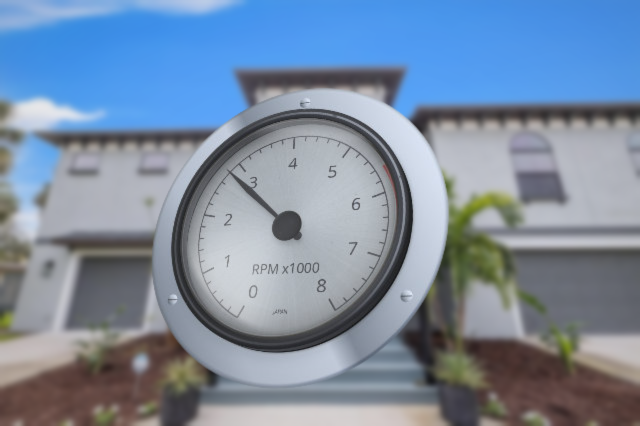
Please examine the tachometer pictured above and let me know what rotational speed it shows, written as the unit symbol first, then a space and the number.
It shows rpm 2800
